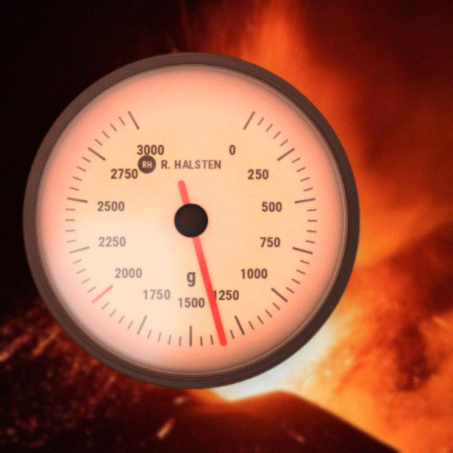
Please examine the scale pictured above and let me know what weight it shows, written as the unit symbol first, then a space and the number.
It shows g 1350
